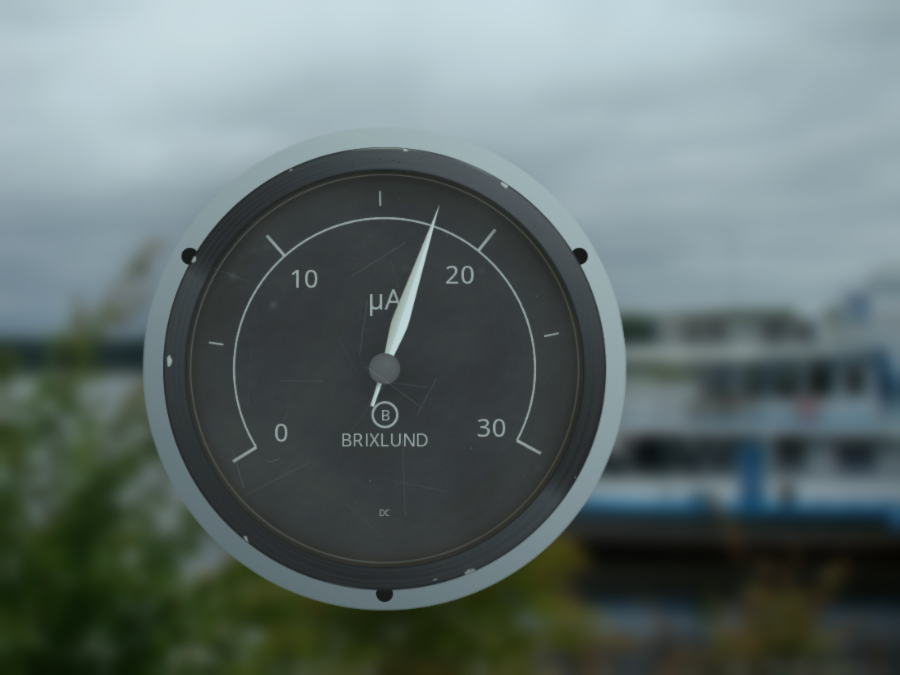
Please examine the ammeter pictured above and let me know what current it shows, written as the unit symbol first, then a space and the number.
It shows µA 17.5
